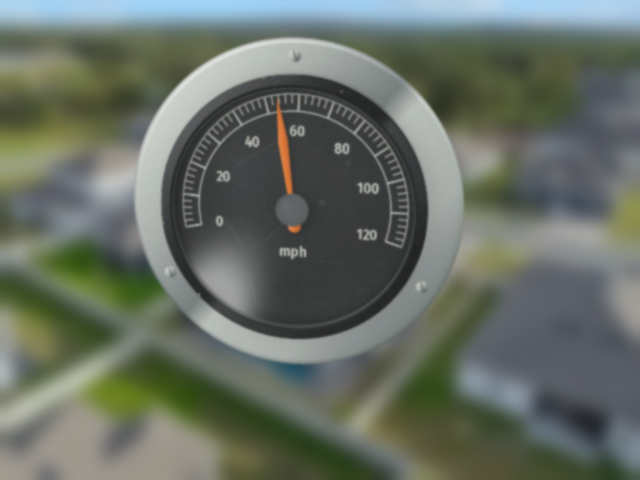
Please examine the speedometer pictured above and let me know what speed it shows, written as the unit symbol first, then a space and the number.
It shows mph 54
